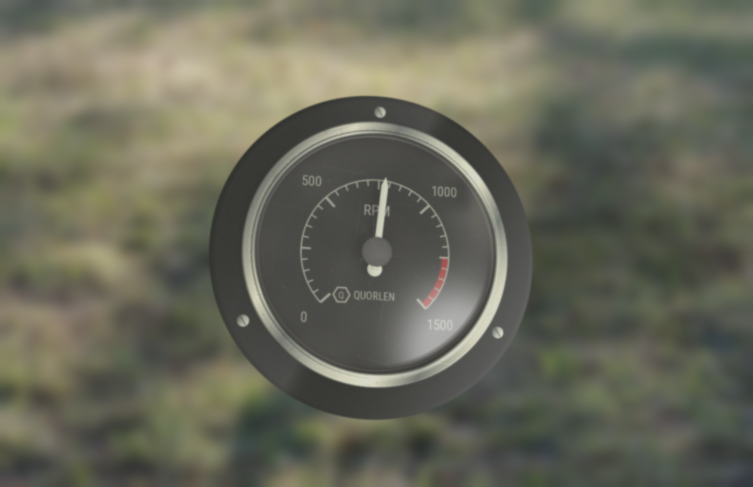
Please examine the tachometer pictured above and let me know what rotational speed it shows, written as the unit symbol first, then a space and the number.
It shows rpm 775
